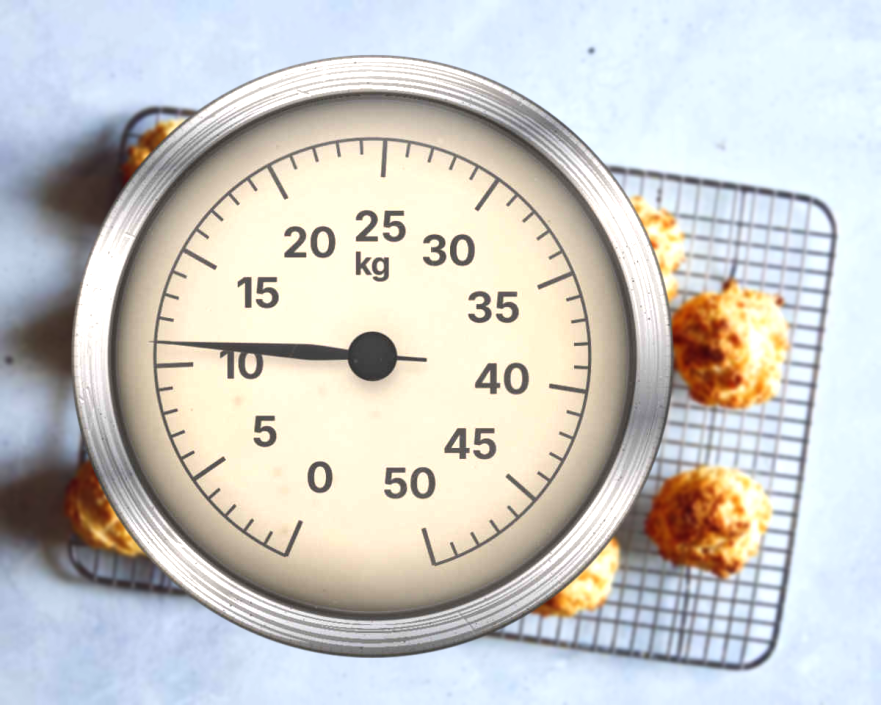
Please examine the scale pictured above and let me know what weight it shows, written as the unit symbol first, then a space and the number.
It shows kg 11
